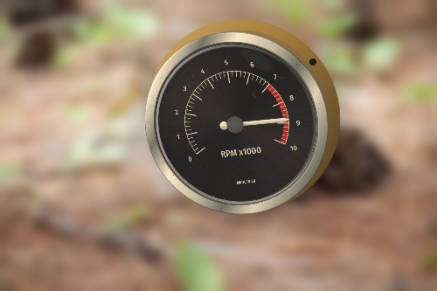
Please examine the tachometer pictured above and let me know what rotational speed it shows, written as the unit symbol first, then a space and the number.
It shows rpm 8800
